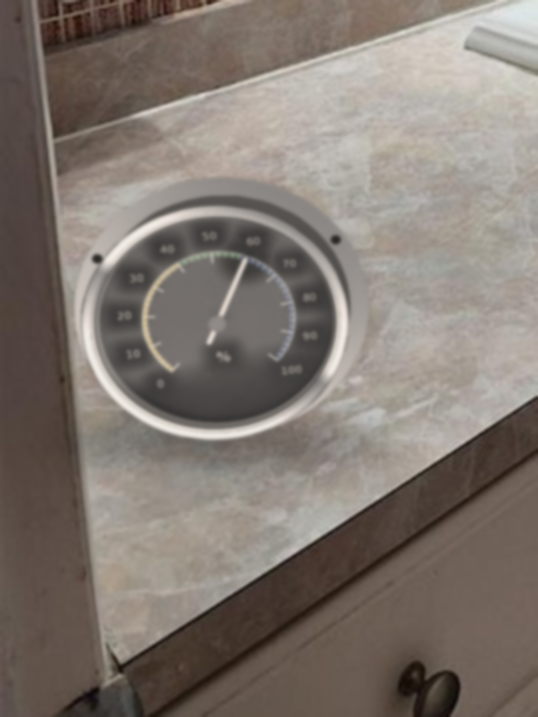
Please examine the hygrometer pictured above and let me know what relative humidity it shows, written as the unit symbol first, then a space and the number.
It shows % 60
